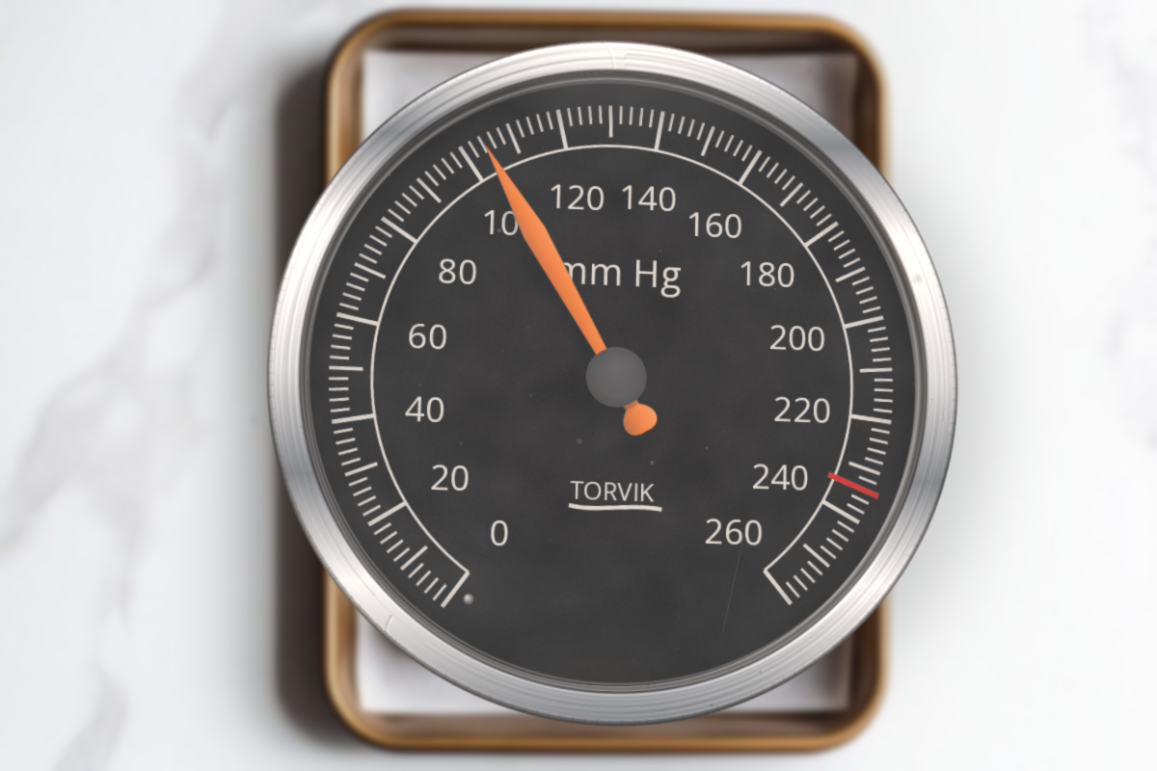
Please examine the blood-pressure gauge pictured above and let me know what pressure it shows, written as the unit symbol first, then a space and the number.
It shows mmHg 104
